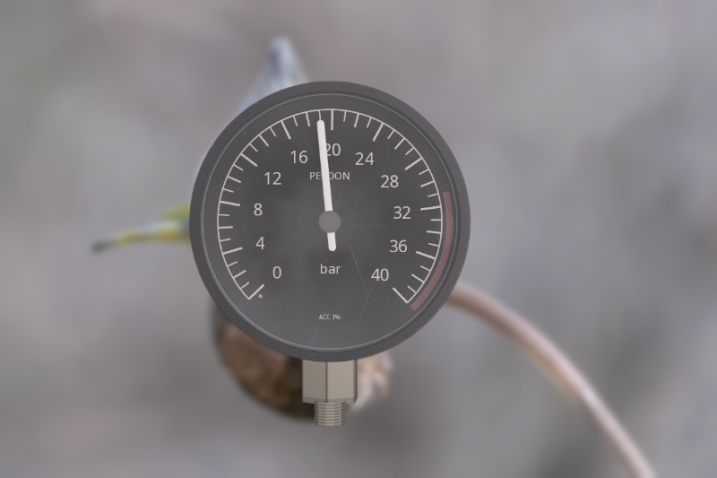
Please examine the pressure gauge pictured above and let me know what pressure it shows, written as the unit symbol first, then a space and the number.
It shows bar 19
